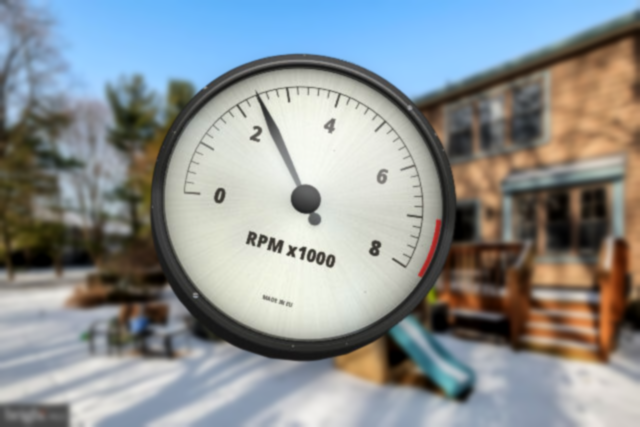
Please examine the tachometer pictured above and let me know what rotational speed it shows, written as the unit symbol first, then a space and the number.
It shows rpm 2400
